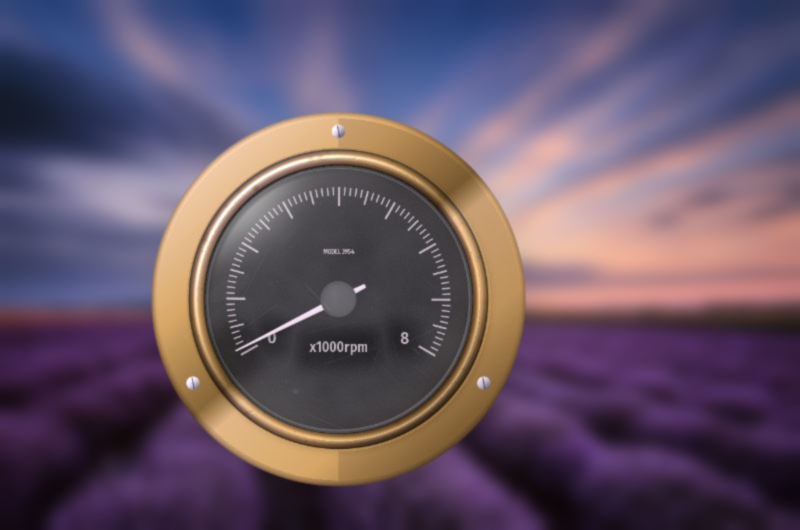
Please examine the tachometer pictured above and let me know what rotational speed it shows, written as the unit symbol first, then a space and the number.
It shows rpm 100
